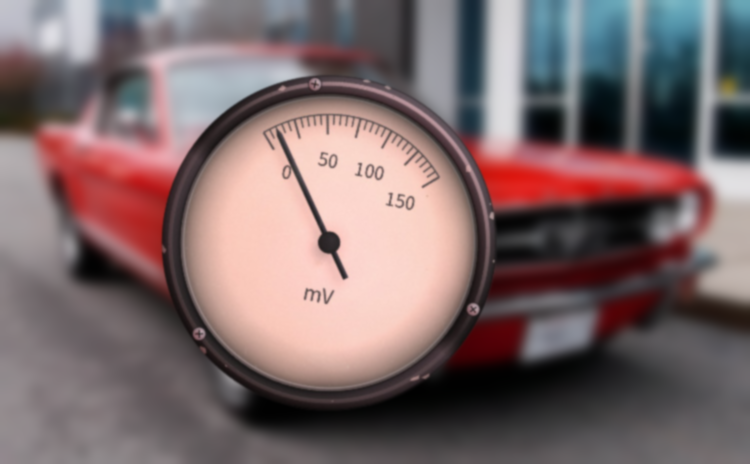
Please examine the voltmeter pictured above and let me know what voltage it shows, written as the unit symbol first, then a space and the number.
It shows mV 10
